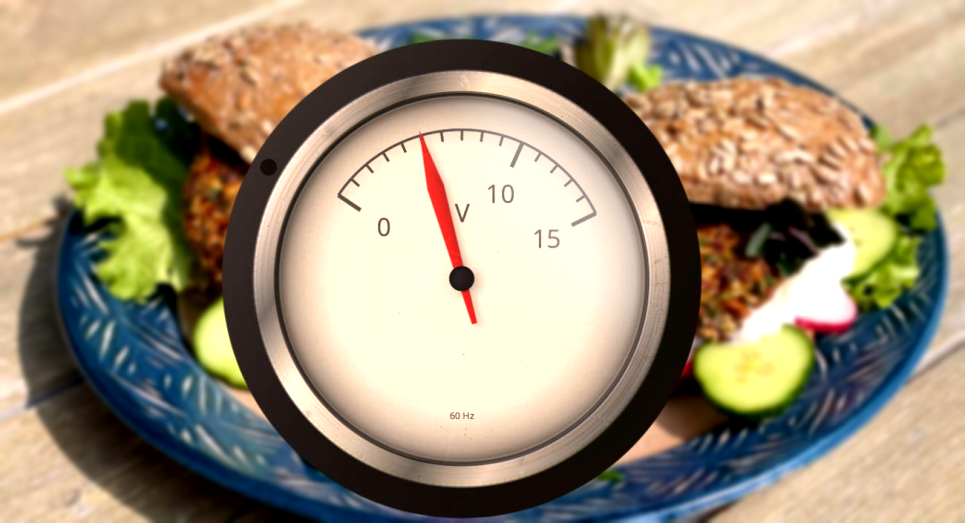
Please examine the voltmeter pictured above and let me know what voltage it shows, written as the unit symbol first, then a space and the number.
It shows V 5
